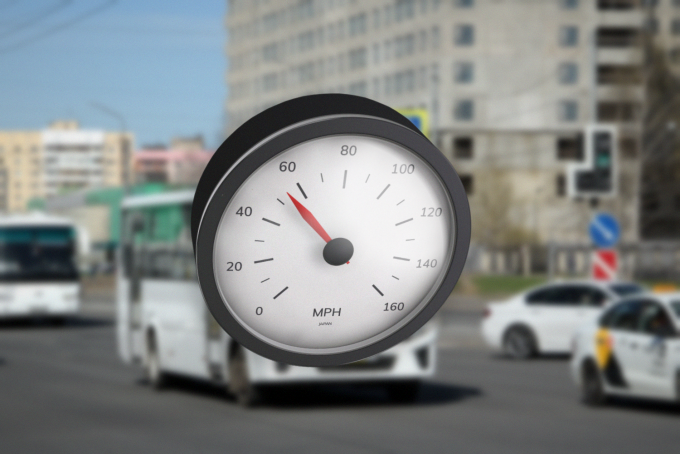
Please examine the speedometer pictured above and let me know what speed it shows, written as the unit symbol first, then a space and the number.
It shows mph 55
